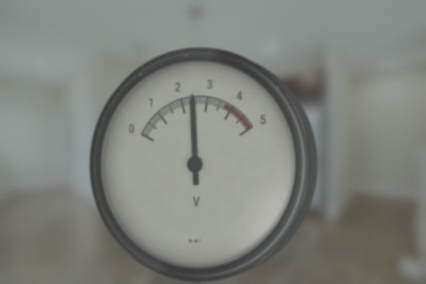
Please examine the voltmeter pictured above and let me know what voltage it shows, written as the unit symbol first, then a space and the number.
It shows V 2.5
